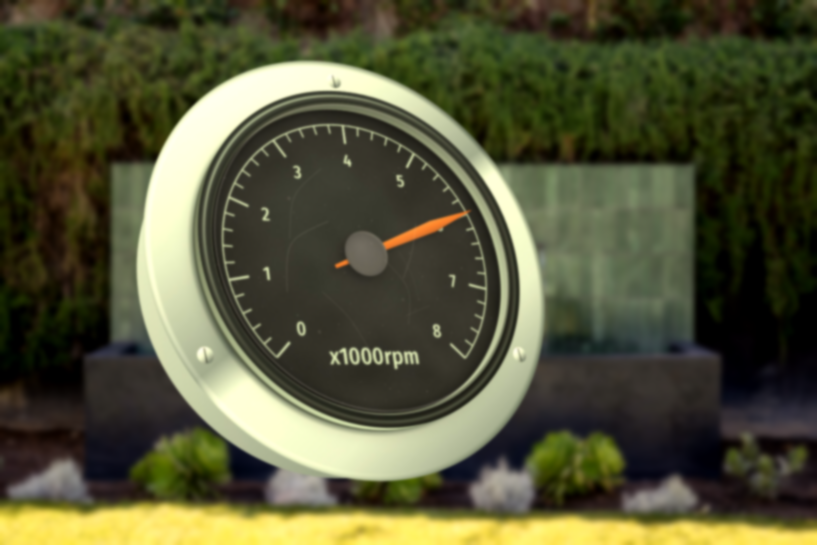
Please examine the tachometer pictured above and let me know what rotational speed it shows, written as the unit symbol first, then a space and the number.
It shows rpm 6000
